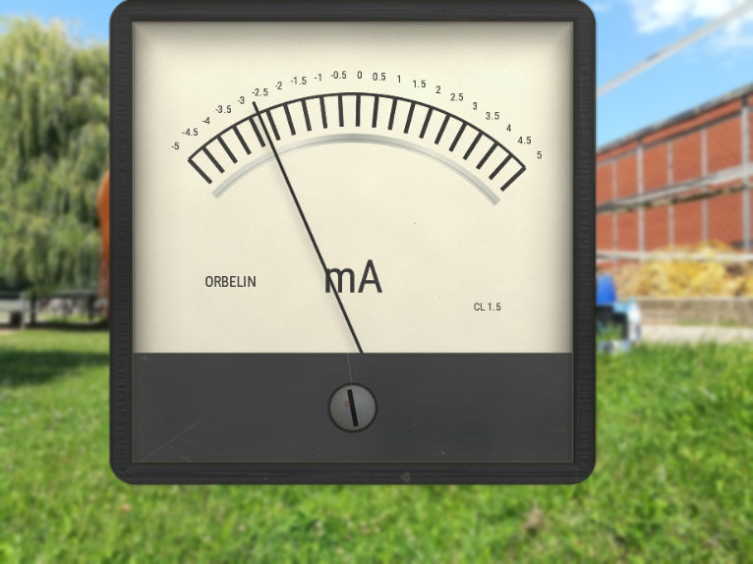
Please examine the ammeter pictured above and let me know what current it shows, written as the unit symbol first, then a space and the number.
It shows mA -2.75
